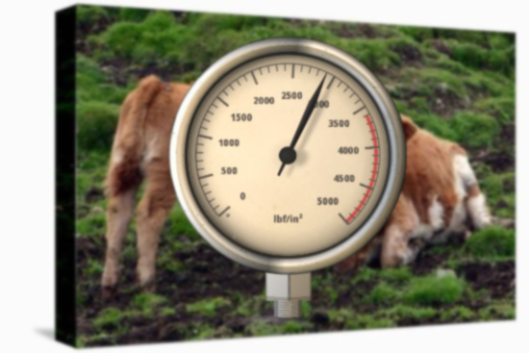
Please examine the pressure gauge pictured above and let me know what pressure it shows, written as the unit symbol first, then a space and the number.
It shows psi 2900
